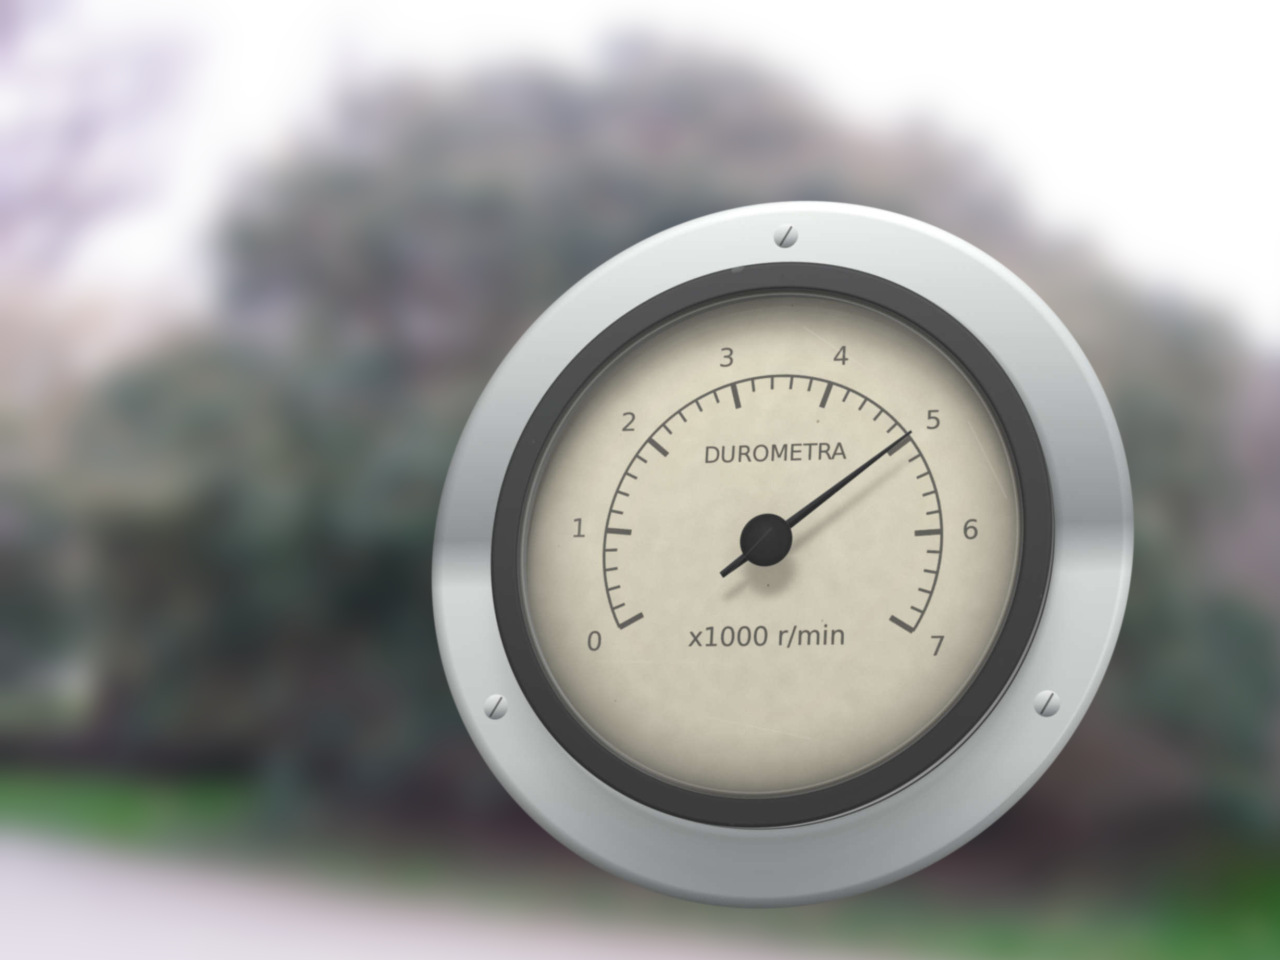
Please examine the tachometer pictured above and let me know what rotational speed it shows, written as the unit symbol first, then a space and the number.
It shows rpm 5000
